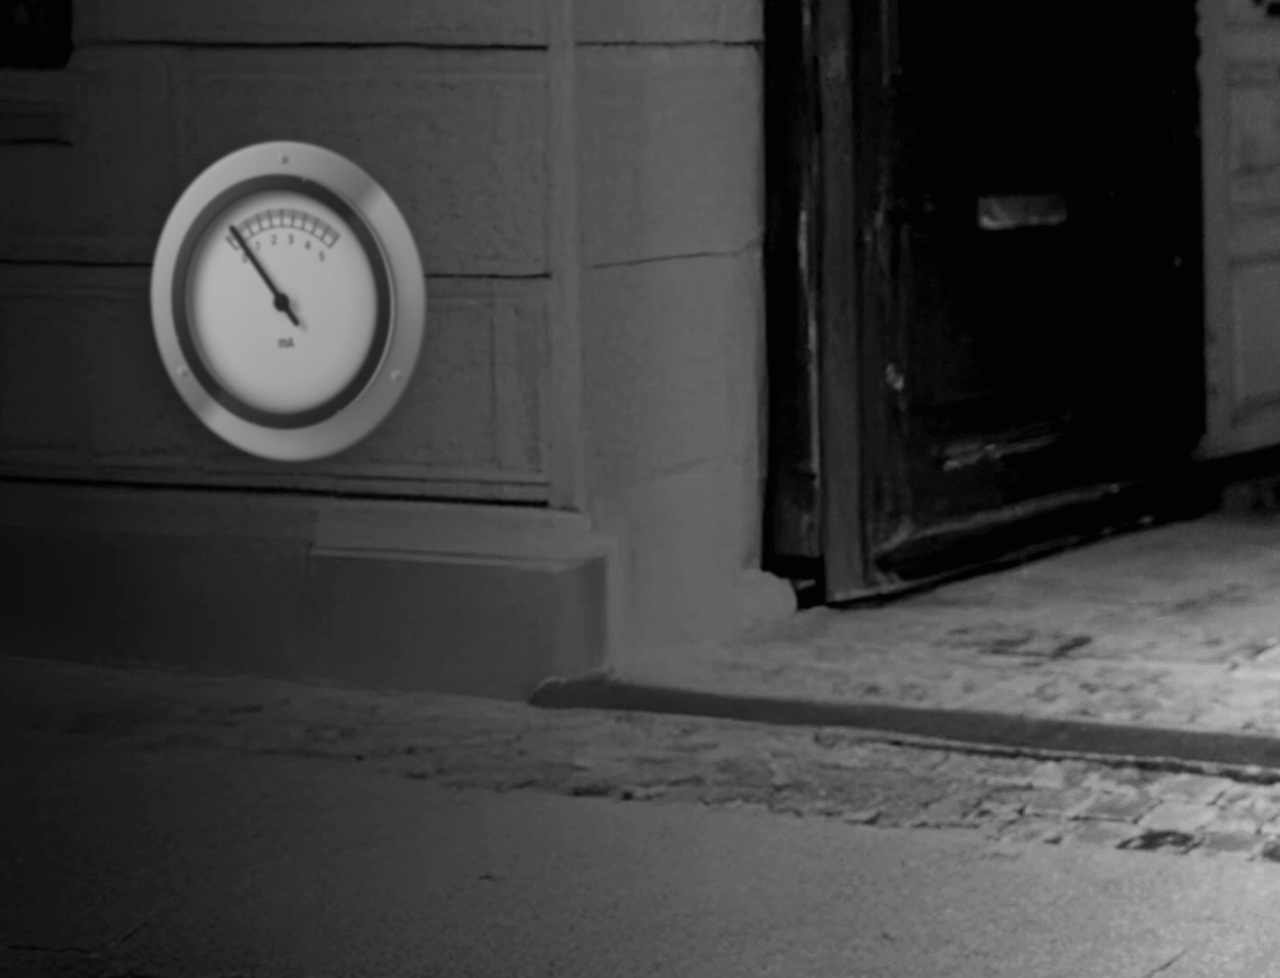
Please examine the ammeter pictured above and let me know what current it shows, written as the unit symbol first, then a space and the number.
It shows mA 0.5
